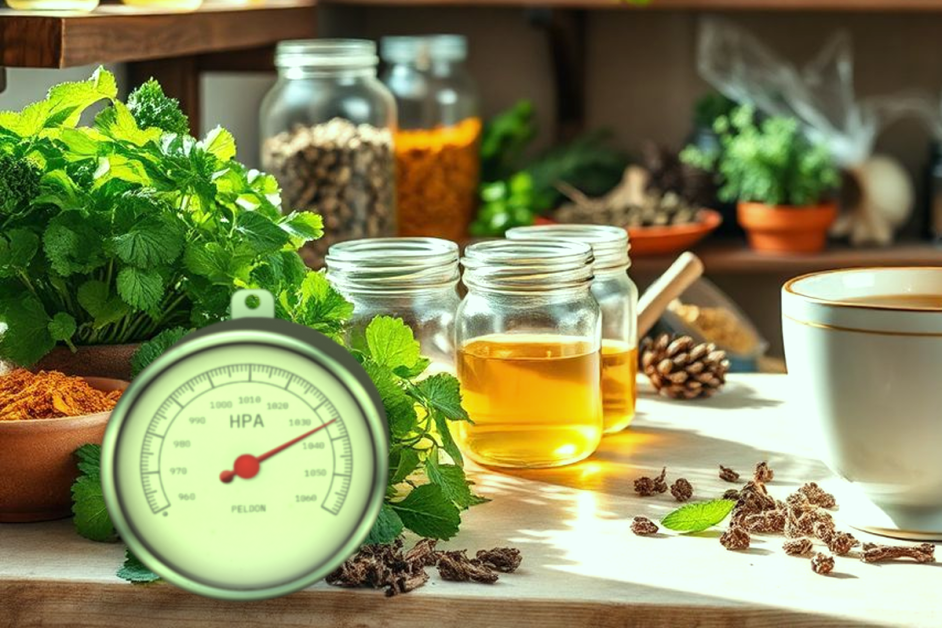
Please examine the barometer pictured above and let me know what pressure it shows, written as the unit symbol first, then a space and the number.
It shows hPa 1035
